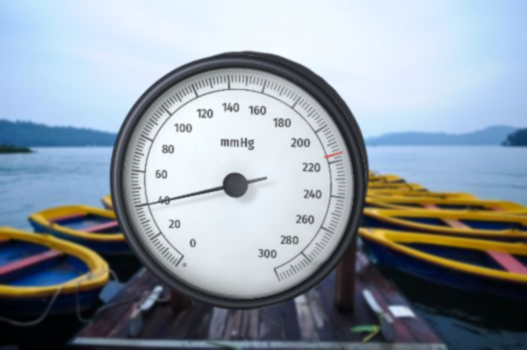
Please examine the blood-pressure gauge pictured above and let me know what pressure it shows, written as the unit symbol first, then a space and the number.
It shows mmHg 40
